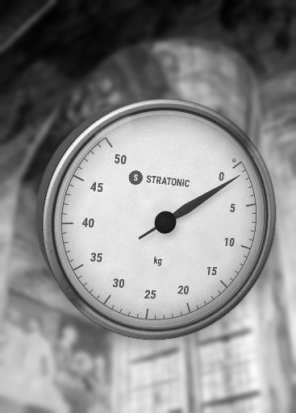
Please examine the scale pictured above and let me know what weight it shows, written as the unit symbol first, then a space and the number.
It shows kg 1
